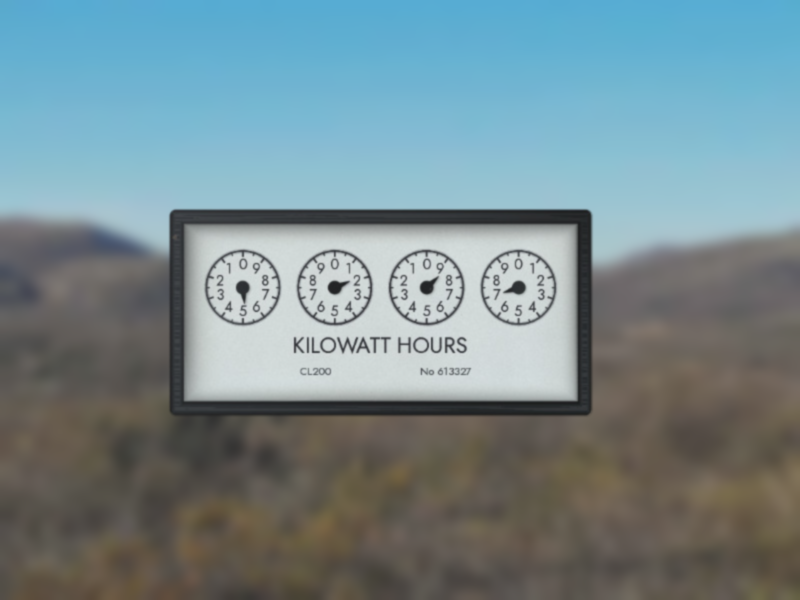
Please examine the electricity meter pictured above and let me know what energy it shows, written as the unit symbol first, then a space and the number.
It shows kWh 5187
